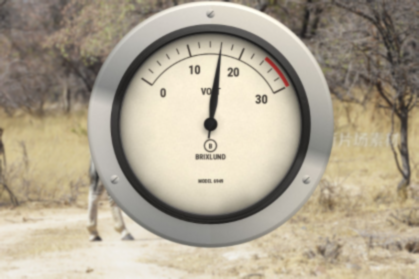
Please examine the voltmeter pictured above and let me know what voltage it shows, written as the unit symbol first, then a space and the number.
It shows V 16
